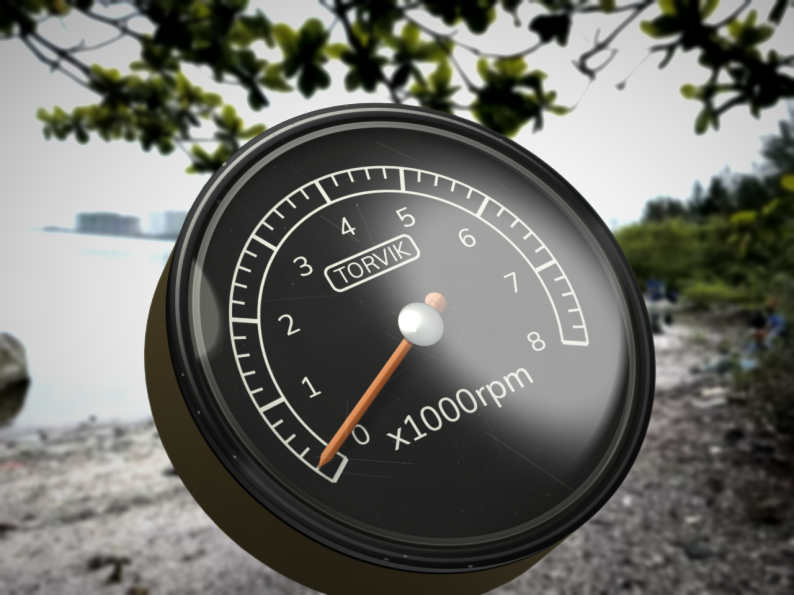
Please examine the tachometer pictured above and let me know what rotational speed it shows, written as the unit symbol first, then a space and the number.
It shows rpm 200
